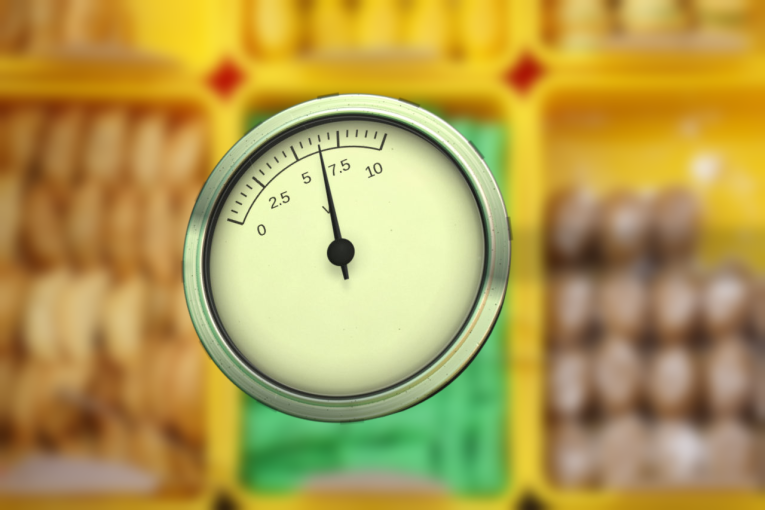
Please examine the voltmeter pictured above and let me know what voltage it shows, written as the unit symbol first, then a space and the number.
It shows V 6.5
